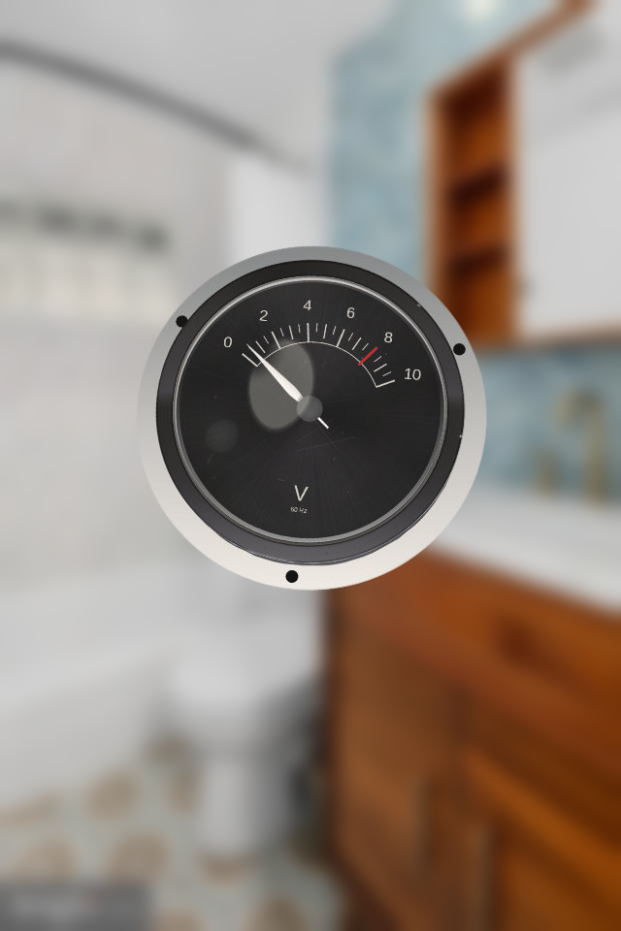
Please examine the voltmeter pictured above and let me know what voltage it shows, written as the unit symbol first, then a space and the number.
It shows V 0.5
